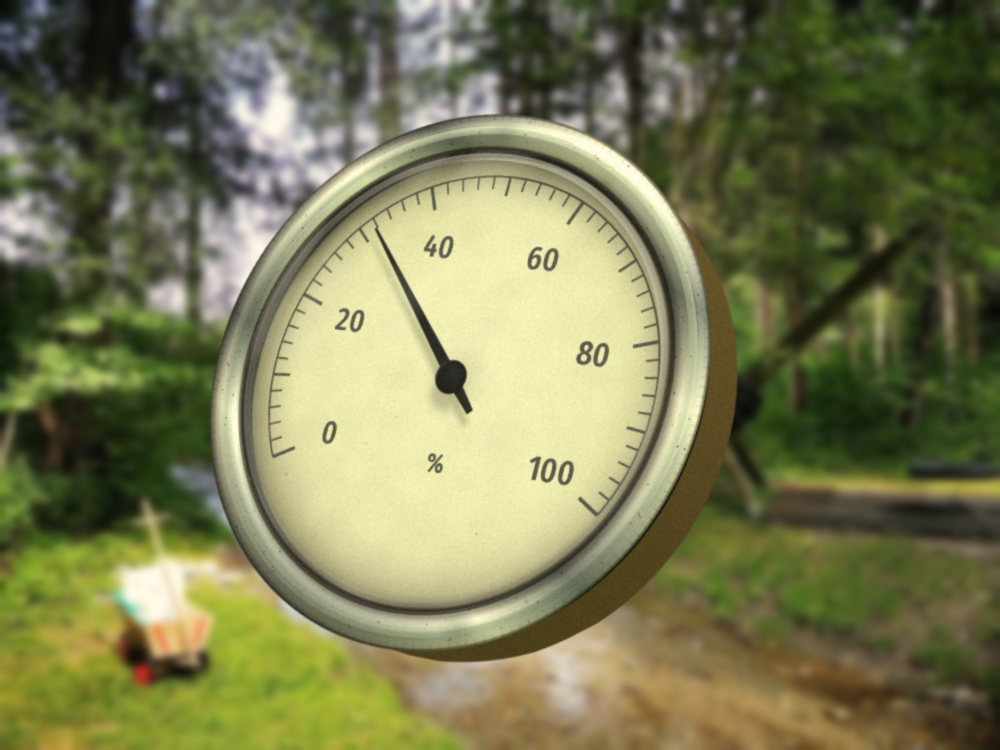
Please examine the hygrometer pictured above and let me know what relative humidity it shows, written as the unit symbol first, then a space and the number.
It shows % 32
